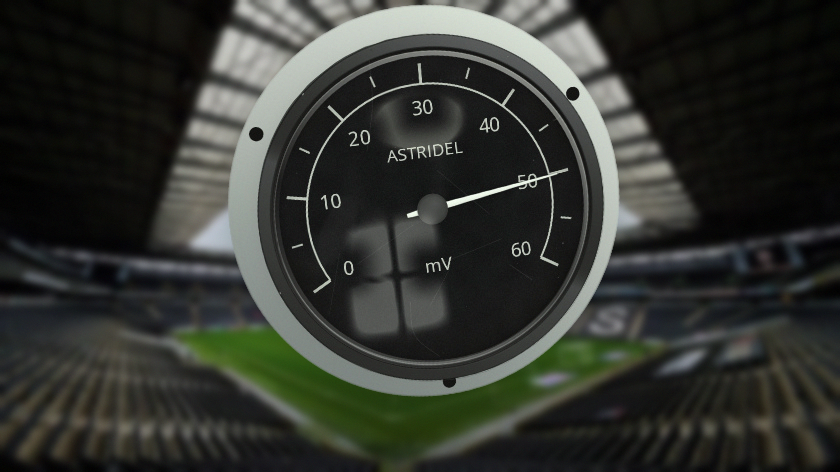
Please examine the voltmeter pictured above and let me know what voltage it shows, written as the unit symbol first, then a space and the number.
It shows mV 50
